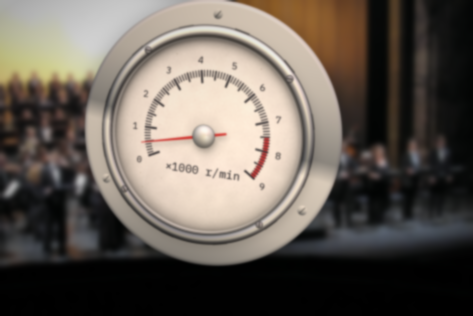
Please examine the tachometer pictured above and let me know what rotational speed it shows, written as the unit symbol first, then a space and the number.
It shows rpm 500
